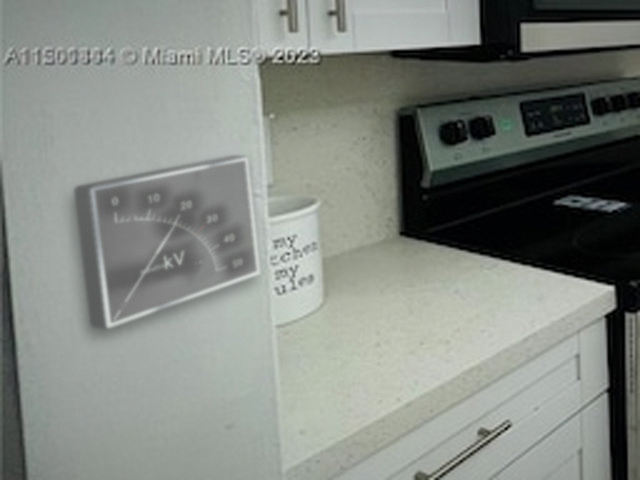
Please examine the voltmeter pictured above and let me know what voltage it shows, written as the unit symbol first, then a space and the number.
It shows kV 20
